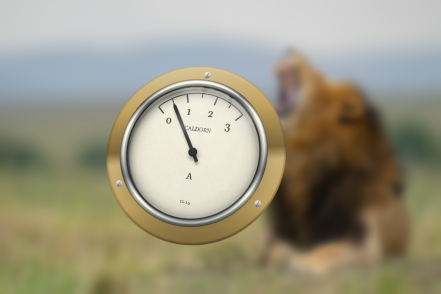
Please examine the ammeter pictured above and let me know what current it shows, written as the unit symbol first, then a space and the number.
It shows A 0.5
